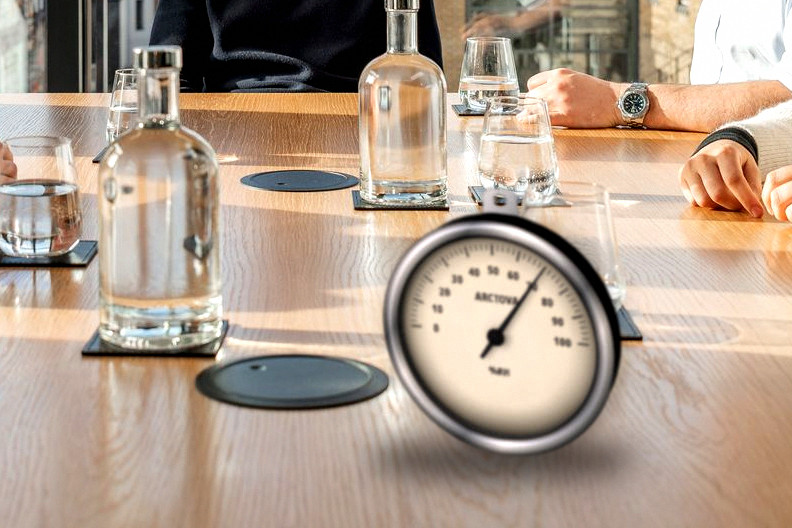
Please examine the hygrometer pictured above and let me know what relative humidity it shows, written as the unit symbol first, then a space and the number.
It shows % 70
